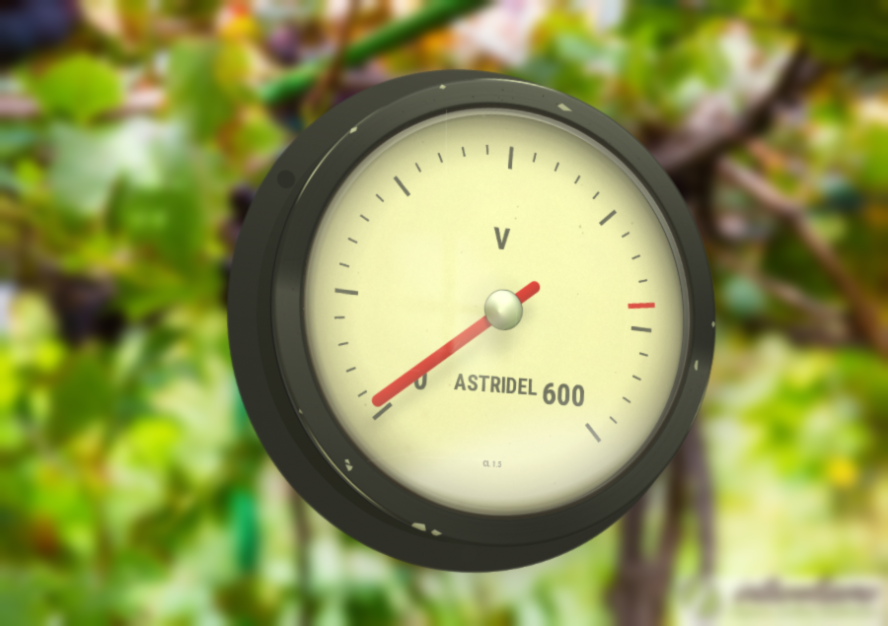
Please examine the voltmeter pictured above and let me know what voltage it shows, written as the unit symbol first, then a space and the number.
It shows V 10
